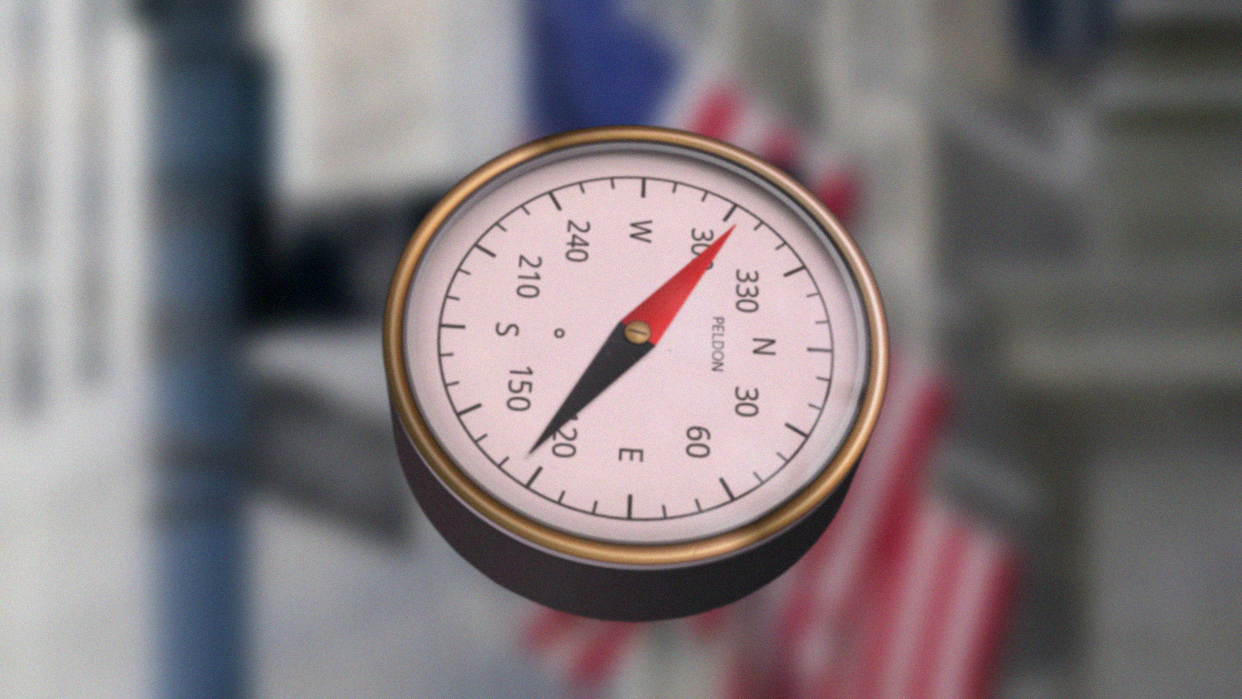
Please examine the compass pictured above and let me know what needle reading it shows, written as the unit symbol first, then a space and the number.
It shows ° 305
